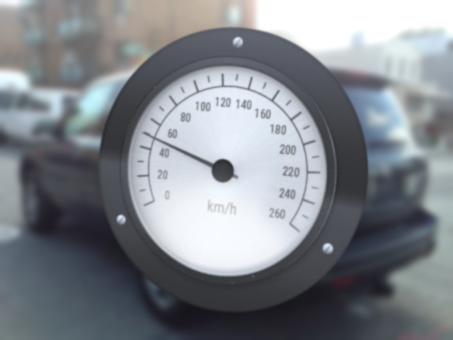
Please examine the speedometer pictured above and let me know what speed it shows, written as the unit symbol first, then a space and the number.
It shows km/h 50
